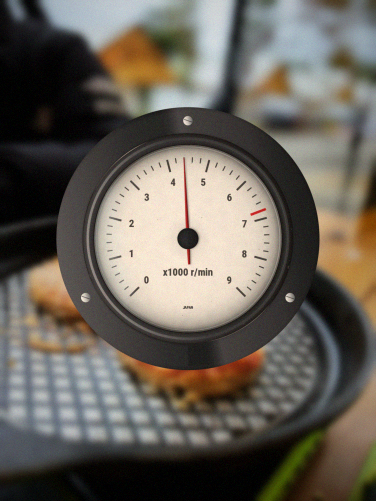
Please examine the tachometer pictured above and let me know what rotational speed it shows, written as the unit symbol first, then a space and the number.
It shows rpm 4400
